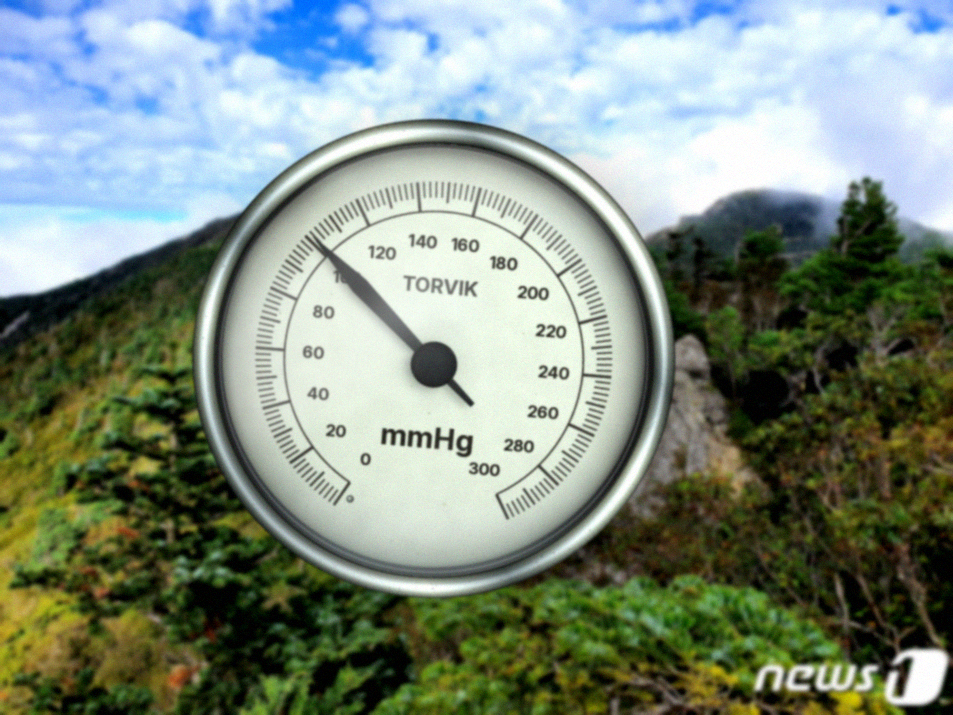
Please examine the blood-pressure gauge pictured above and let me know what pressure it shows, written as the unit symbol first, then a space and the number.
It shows mmHg 102
